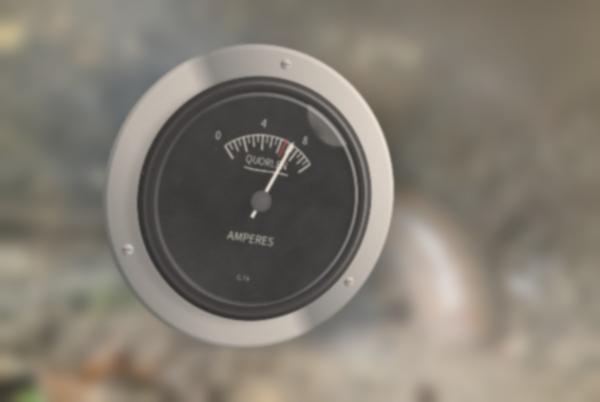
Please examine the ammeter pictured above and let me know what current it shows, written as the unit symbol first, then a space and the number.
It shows A 7
